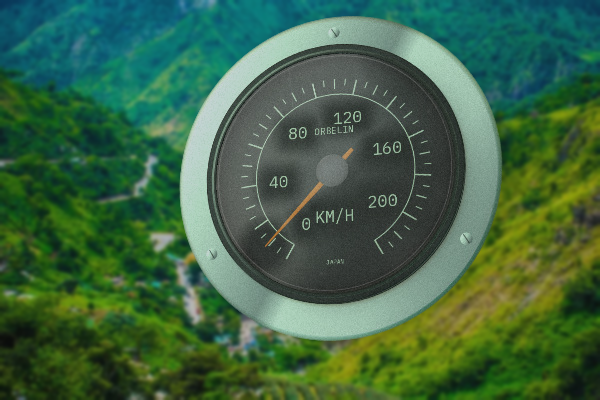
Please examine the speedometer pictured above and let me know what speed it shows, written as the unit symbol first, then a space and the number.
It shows km/h 10
